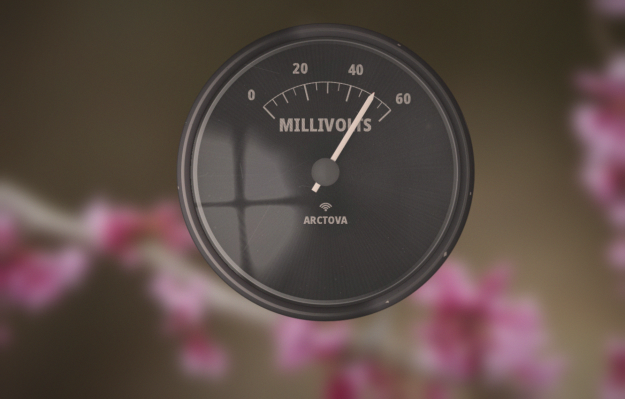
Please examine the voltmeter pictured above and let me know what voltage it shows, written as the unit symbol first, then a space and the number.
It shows mV 50
